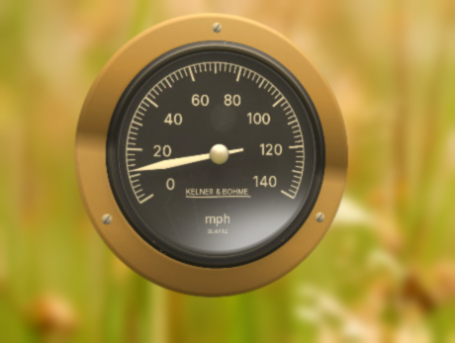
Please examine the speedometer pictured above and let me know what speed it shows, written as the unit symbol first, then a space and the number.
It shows mph 12
